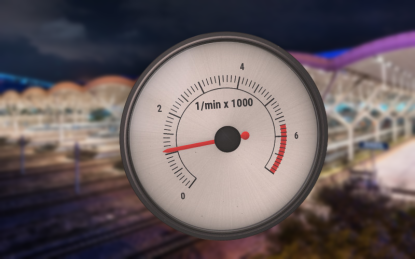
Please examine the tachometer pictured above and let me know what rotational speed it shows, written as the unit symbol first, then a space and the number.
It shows rpm 1100
